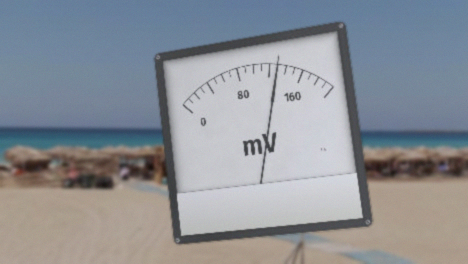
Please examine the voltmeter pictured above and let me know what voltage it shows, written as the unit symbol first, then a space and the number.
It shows mV 130
